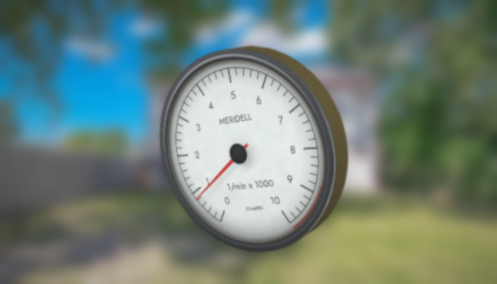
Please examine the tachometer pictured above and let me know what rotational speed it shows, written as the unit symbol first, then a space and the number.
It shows rpm 800
